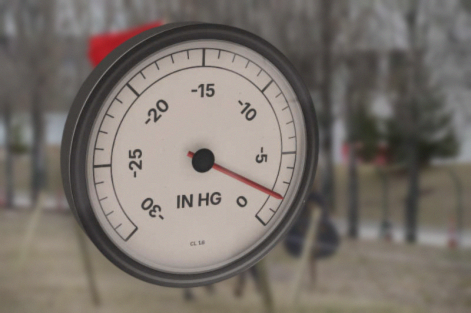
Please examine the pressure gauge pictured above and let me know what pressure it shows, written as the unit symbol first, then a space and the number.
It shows inHg -2
